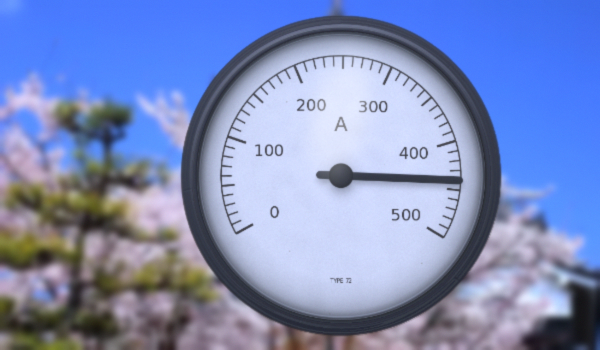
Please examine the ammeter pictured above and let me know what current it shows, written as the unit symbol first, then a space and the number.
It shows A 440
